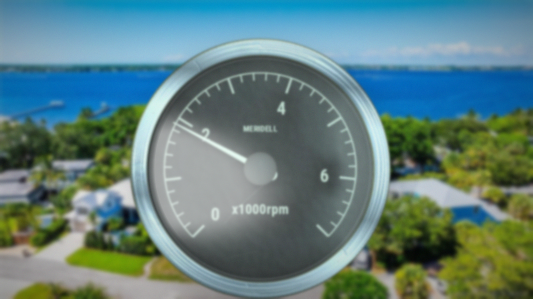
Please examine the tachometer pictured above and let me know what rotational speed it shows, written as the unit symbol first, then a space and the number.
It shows rpm 1900
